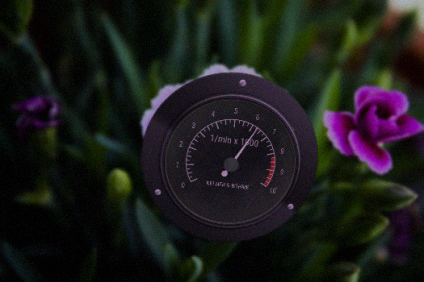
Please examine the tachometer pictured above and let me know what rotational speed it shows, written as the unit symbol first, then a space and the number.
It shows rpm 6250
